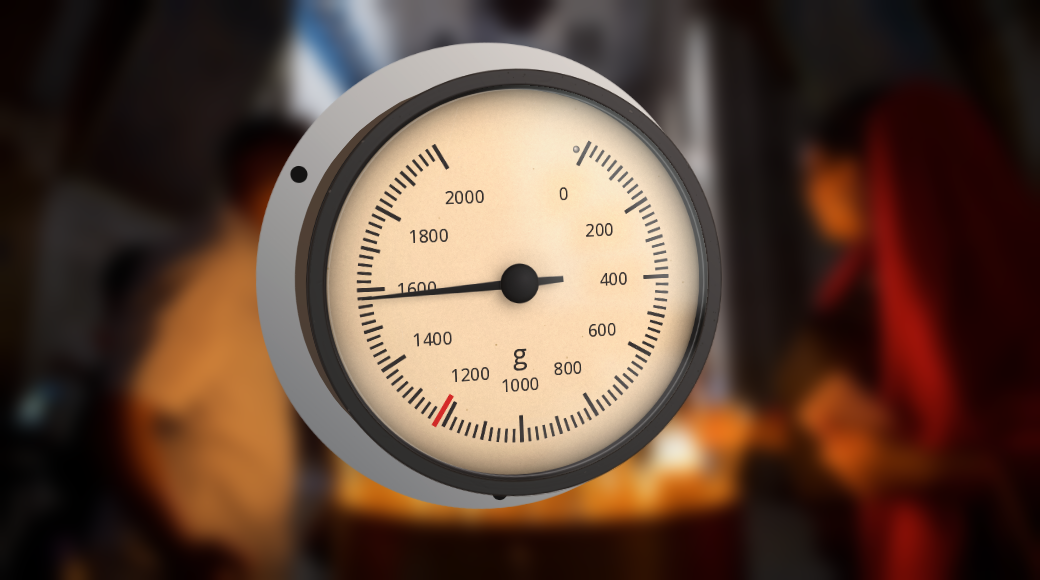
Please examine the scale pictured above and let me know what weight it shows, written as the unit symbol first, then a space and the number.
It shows g 1580
